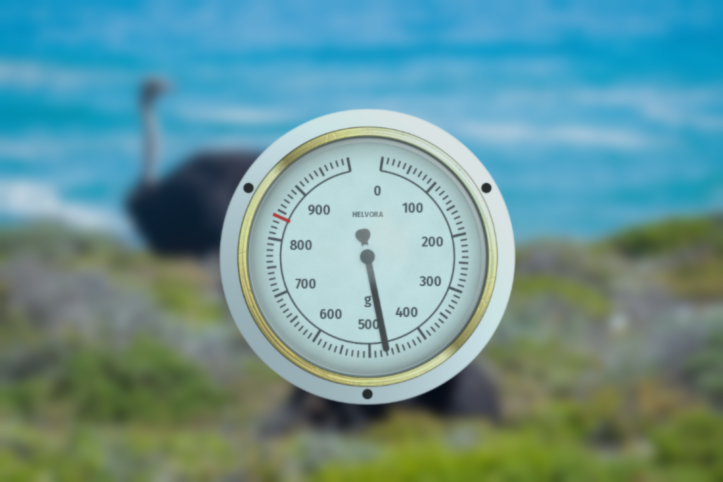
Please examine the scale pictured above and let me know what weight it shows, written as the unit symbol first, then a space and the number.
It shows g 470
